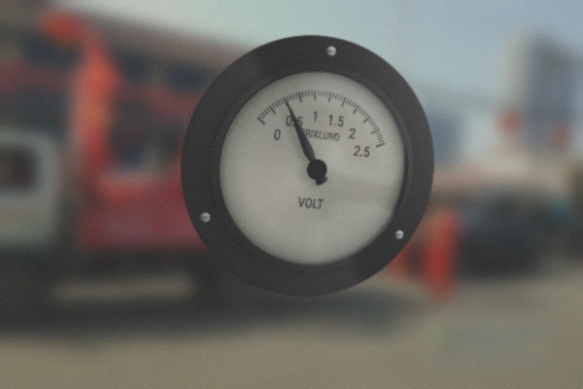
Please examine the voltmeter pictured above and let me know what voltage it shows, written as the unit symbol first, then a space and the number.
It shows V 0.5
